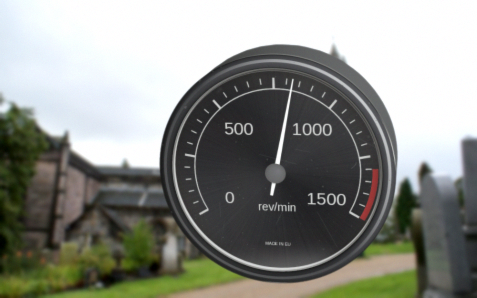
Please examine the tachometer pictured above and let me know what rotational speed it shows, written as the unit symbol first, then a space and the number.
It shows rpm 825
